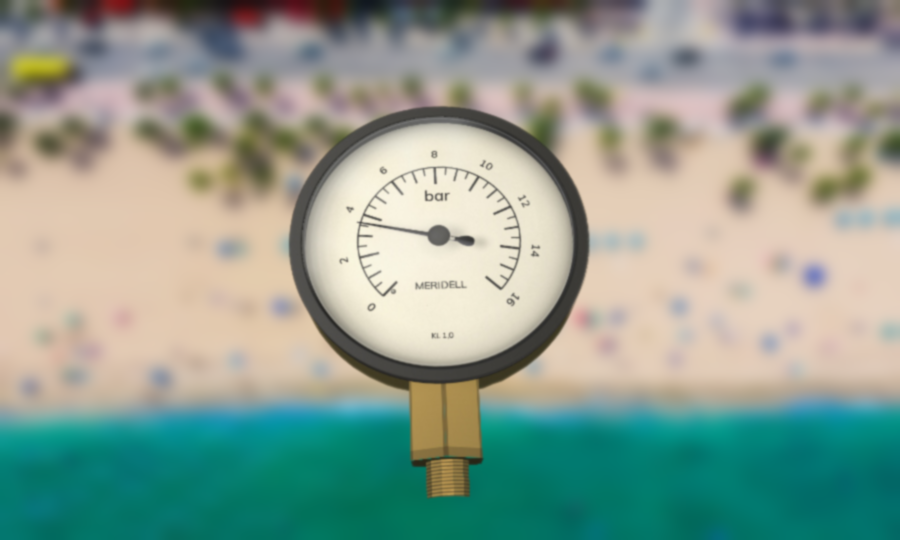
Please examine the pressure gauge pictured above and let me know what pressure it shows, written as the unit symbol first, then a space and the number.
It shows bar 3.5
